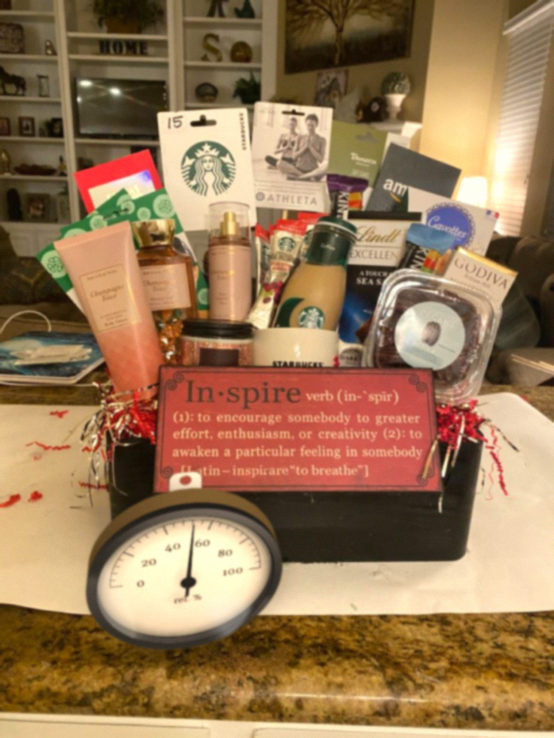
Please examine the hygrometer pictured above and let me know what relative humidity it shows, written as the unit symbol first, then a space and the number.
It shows % 52
